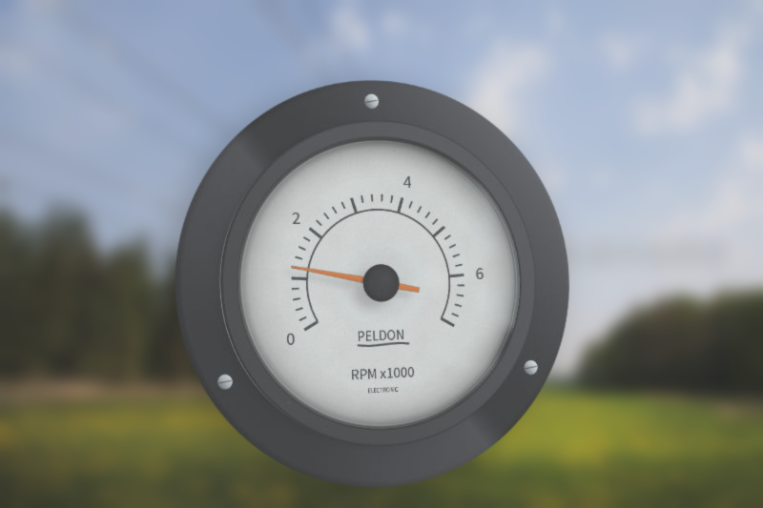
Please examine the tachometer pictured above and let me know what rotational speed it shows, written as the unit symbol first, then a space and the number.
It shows rpm 1200
